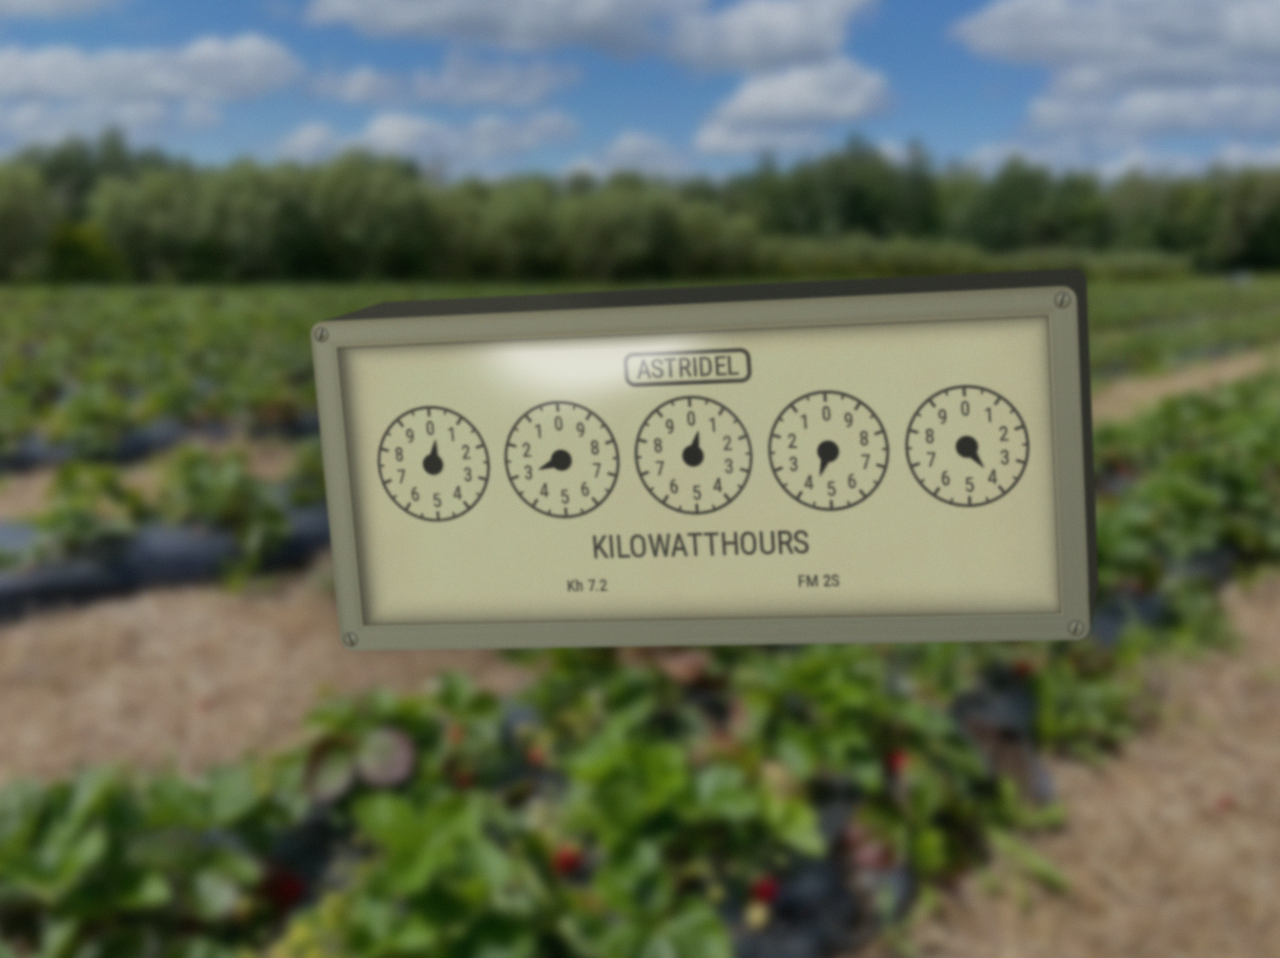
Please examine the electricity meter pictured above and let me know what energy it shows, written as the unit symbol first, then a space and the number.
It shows kWh 3044
